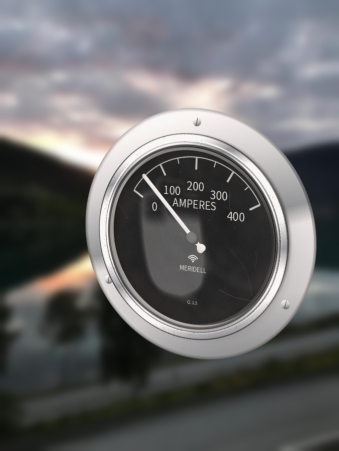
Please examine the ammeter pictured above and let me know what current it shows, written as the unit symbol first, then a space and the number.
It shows A 50
